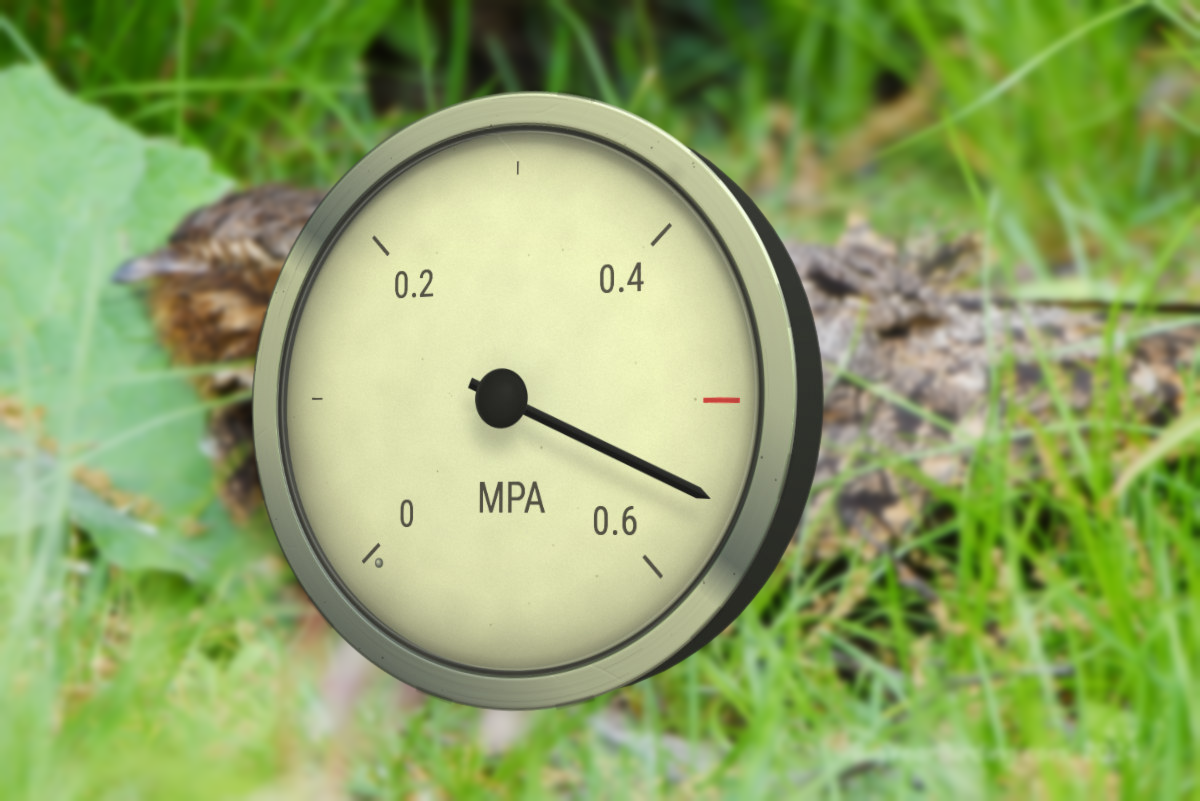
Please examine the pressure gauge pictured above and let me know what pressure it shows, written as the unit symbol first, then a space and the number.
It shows MPa 0.55
